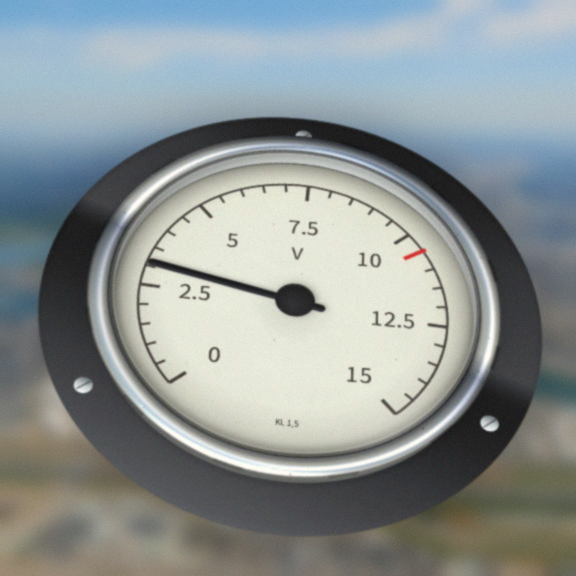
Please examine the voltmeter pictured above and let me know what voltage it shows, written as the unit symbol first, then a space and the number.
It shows V 3
